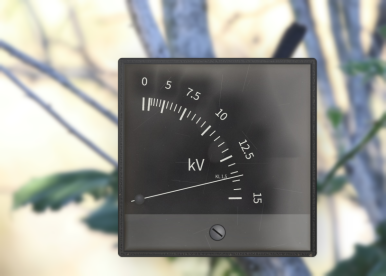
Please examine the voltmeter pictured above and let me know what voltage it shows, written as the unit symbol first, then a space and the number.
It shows kV 13.75
